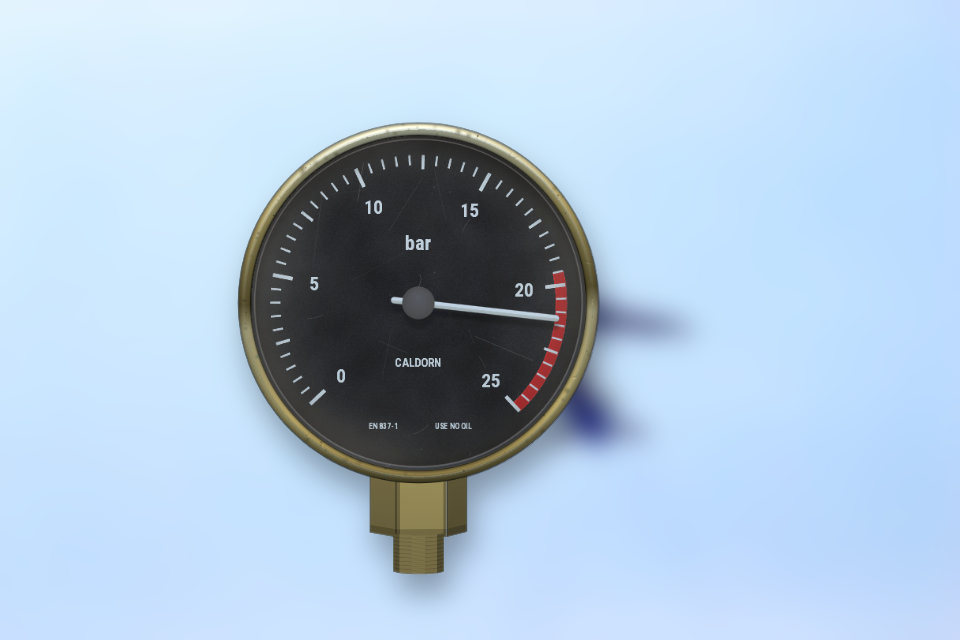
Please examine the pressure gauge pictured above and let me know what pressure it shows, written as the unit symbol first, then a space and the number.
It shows bar 21.25
